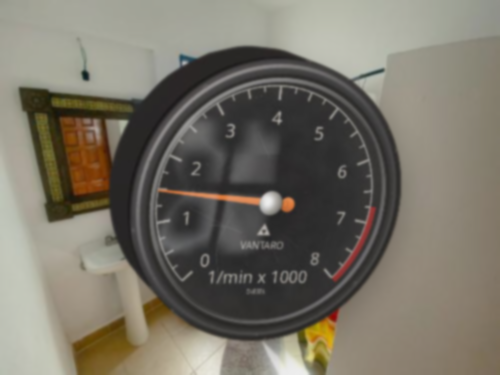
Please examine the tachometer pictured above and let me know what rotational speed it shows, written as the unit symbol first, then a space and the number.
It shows rpm 1500
